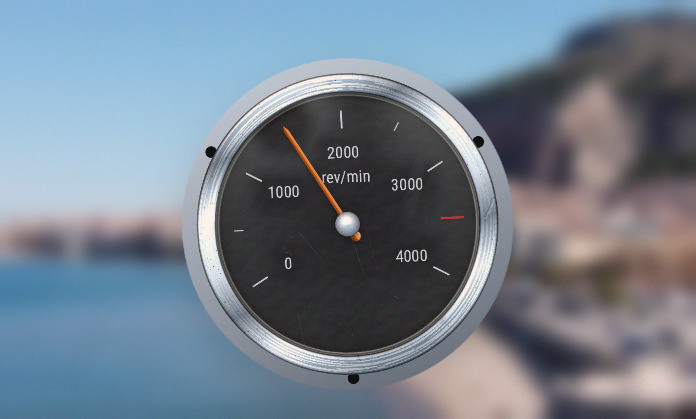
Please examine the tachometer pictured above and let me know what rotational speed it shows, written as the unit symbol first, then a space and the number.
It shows rpm 1500
